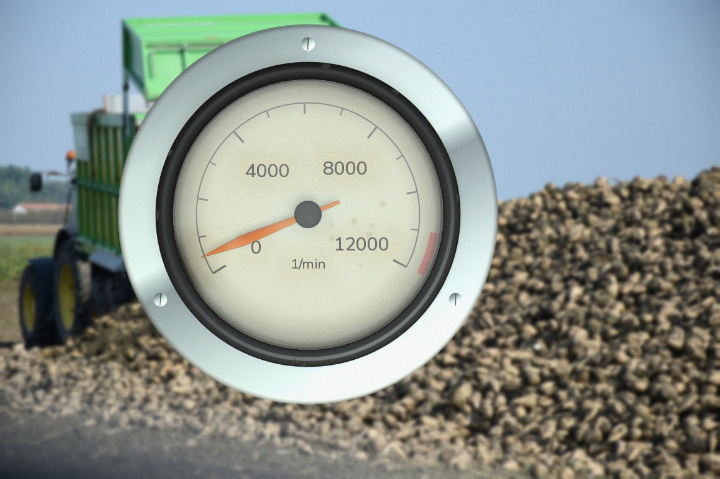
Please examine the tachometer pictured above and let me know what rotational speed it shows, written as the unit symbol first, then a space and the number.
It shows rpm 500
